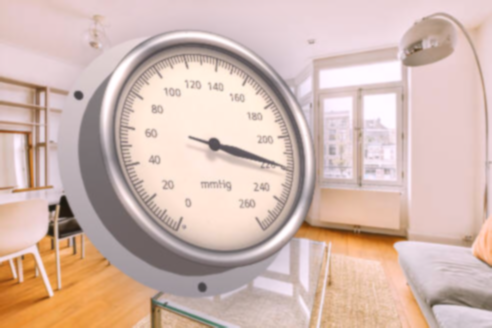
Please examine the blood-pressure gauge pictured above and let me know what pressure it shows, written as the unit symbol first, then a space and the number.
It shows mmHg 220
